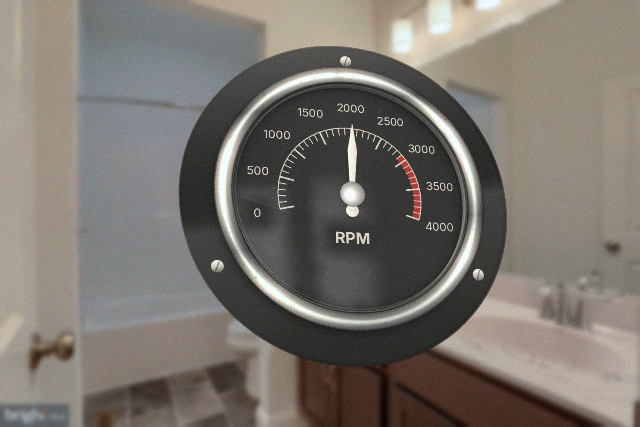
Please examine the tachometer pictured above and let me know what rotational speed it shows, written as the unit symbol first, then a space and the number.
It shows rpm 2000
